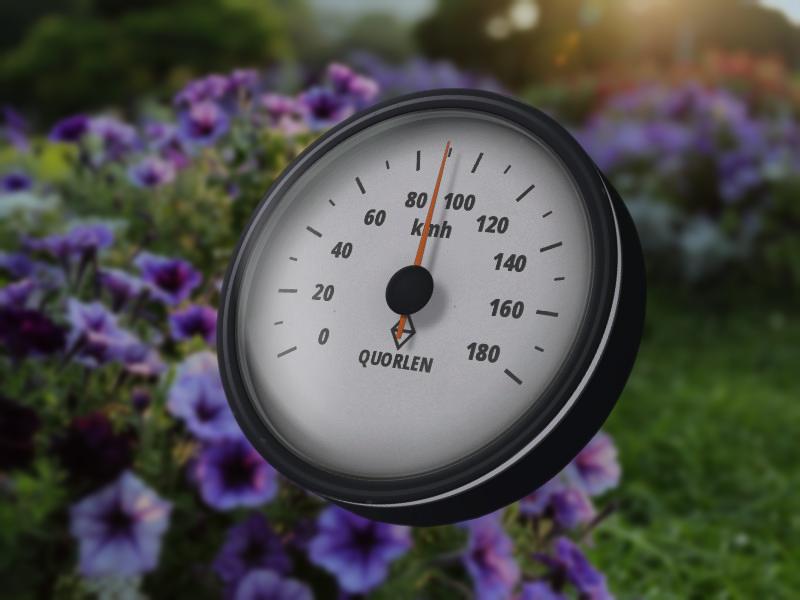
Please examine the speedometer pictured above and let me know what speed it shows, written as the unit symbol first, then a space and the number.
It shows km/h 90
